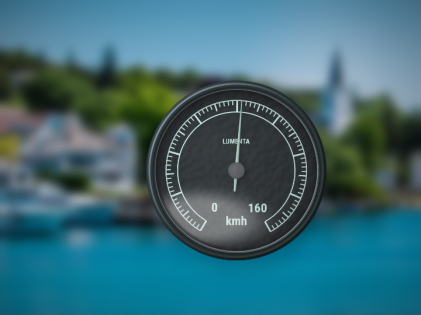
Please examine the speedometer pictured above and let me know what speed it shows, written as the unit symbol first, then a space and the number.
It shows km/h 82
